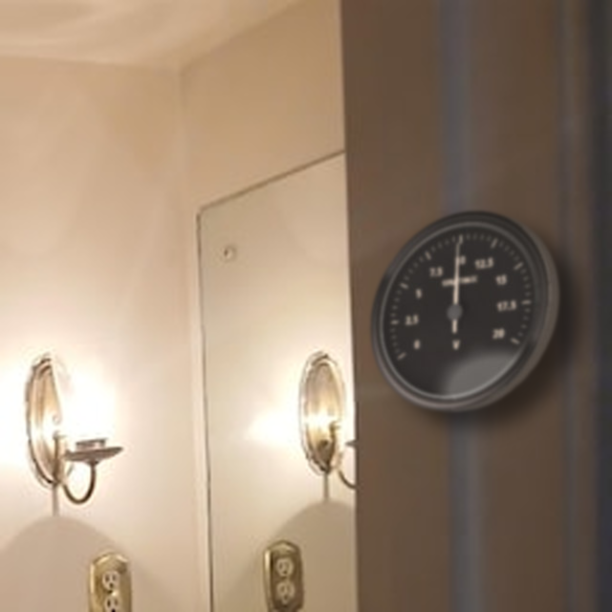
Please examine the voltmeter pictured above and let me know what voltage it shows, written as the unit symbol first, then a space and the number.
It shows V 10
